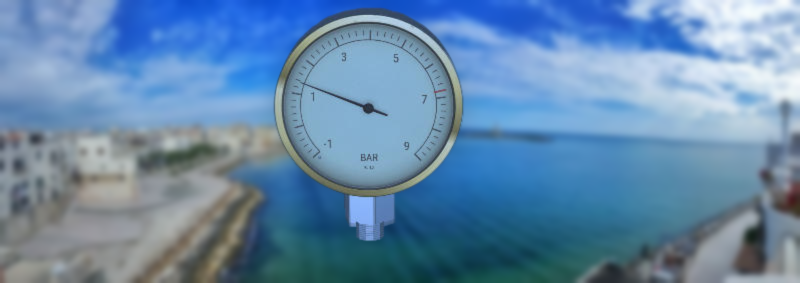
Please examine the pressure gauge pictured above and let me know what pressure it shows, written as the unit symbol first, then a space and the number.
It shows bar 1.4
